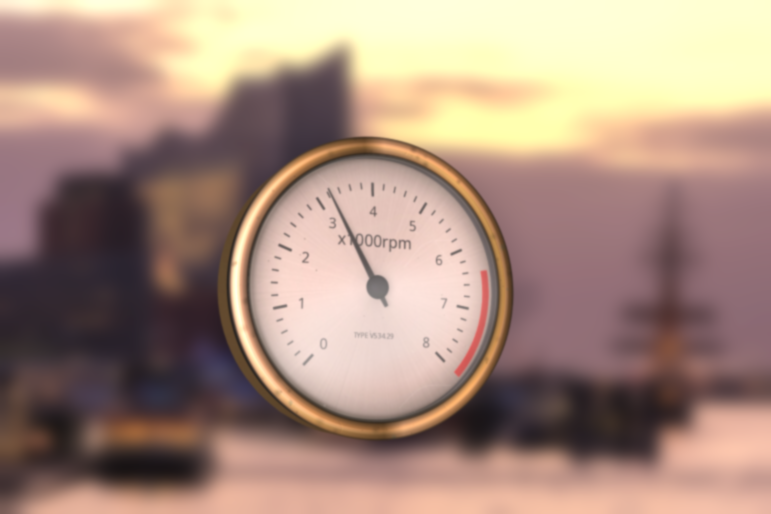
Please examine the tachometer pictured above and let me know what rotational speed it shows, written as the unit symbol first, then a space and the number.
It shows rpm 3200
